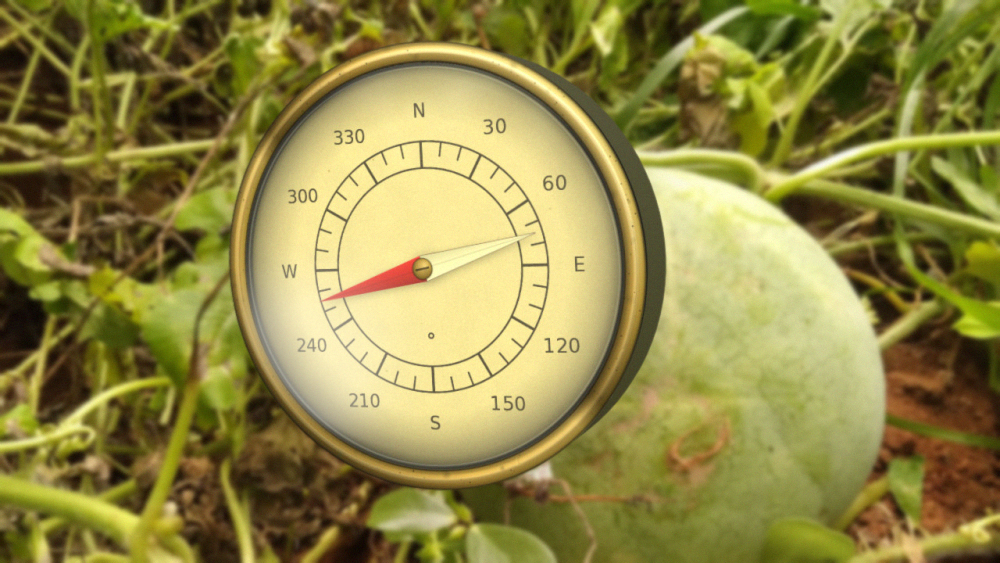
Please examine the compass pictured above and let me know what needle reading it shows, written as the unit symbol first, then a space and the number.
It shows ° 255
